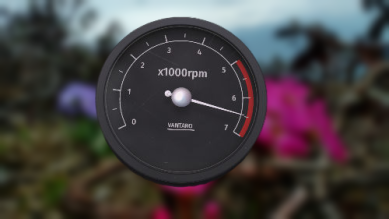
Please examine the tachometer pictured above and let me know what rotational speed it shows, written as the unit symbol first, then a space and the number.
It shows rpm 6500
